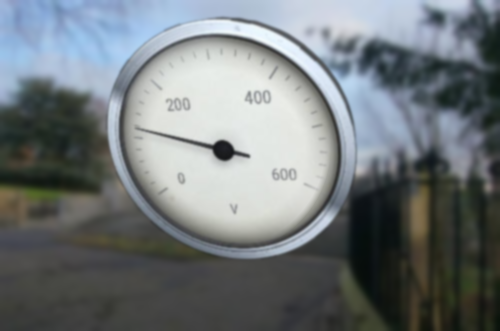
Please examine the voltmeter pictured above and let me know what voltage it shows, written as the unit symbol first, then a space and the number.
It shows V 120
